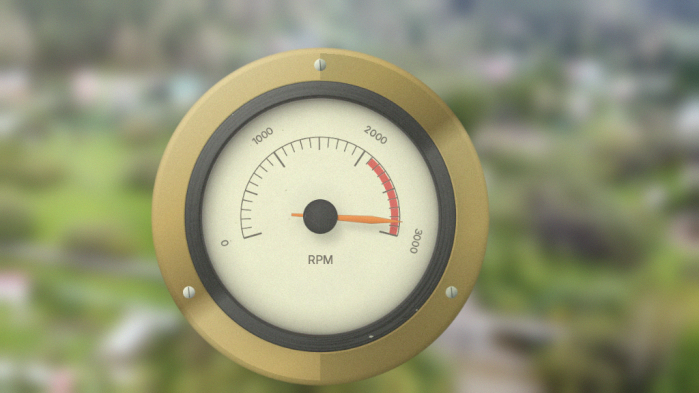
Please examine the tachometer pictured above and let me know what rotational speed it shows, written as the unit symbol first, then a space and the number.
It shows rpm 2850
